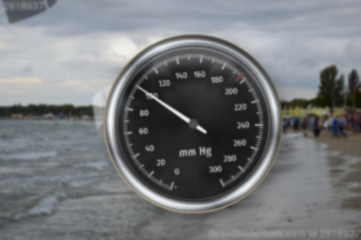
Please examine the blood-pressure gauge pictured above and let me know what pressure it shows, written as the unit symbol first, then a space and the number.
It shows mmHg 100
